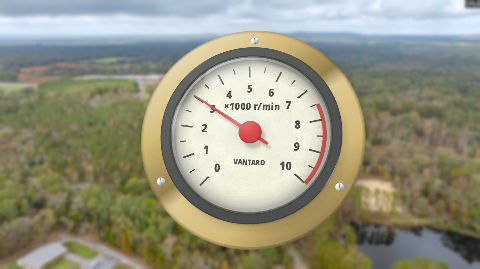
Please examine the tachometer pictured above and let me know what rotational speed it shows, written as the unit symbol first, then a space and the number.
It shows rpm 3000
